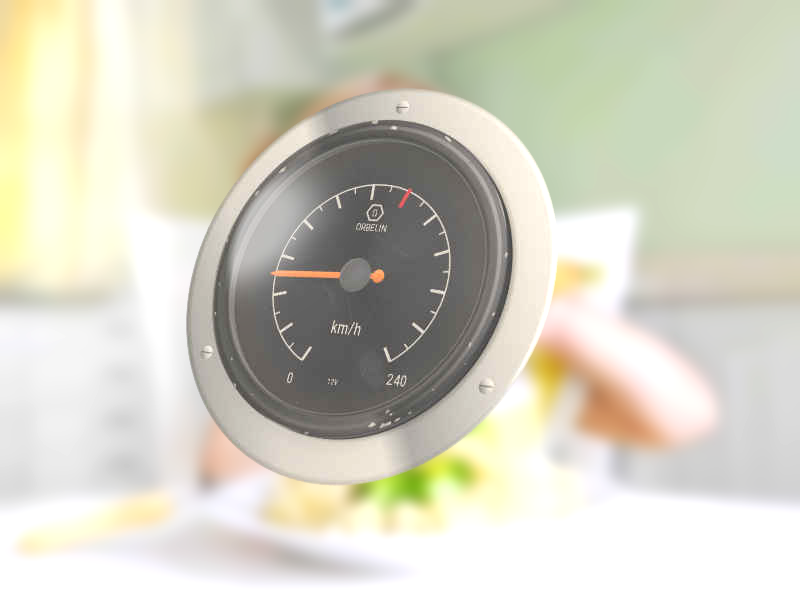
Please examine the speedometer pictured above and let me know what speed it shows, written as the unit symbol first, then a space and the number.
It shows km/h 50
